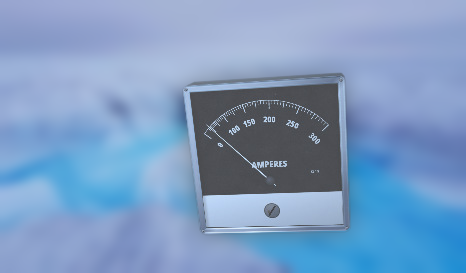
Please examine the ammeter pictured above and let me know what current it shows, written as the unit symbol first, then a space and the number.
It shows A 50
